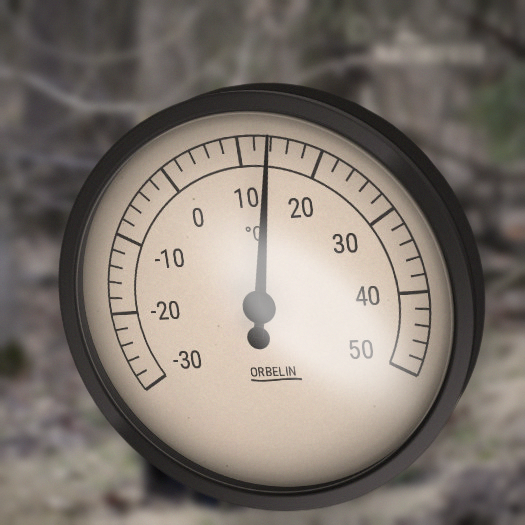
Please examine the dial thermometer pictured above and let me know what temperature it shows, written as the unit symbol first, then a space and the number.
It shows °C 14
